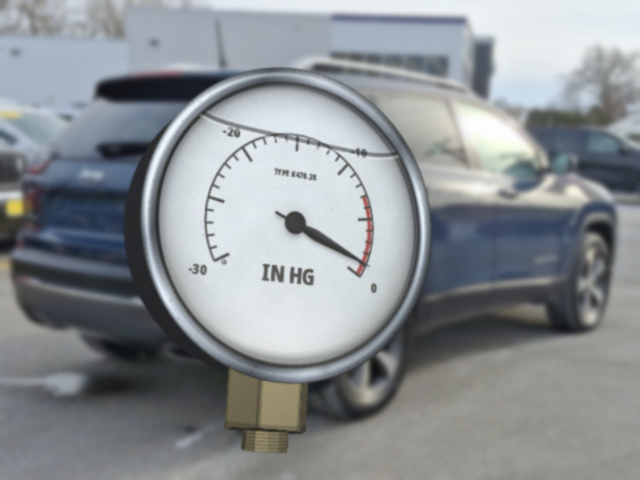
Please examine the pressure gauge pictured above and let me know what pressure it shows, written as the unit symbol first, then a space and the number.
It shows inHg -1
